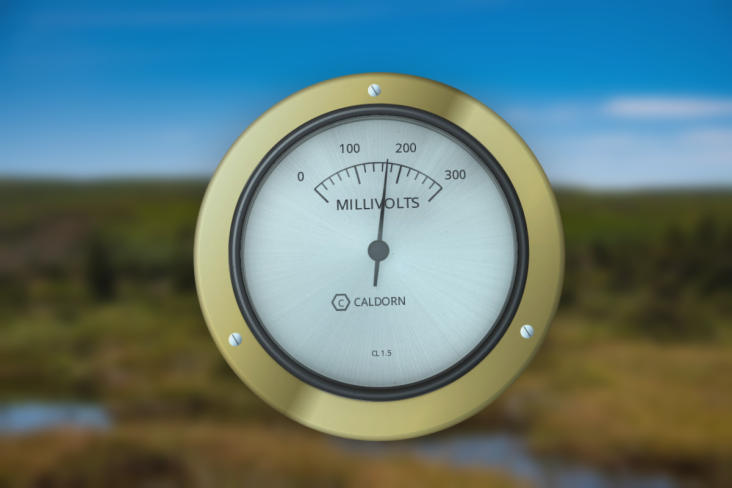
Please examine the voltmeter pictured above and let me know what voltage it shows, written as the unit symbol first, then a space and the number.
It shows mV 170
